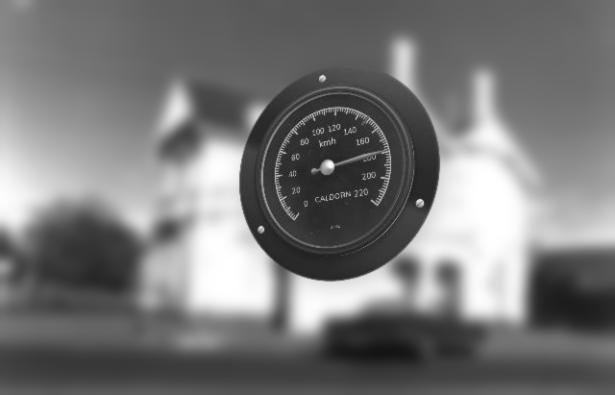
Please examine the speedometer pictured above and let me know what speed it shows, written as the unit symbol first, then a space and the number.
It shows km/h 180
